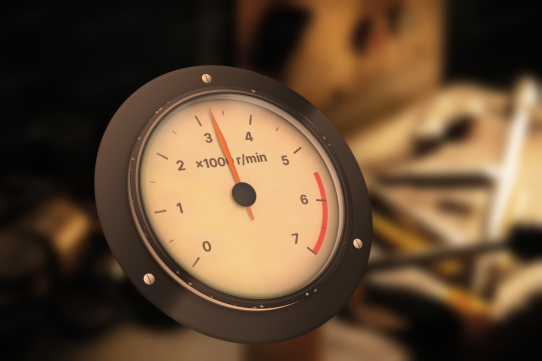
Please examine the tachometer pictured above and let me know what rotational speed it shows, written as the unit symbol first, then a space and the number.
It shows rpm 3250
